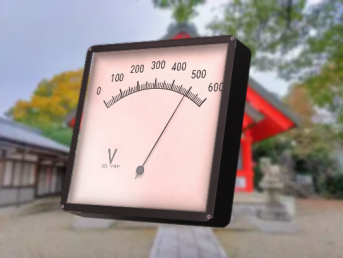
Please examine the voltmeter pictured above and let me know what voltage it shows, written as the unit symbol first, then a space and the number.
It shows V 500
